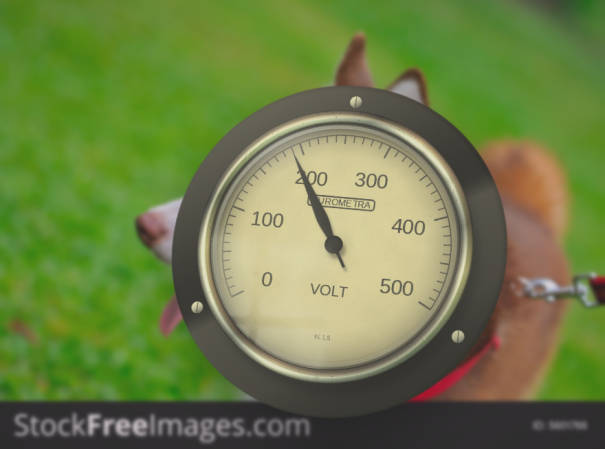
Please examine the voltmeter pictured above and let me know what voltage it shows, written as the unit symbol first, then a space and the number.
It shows V 190
